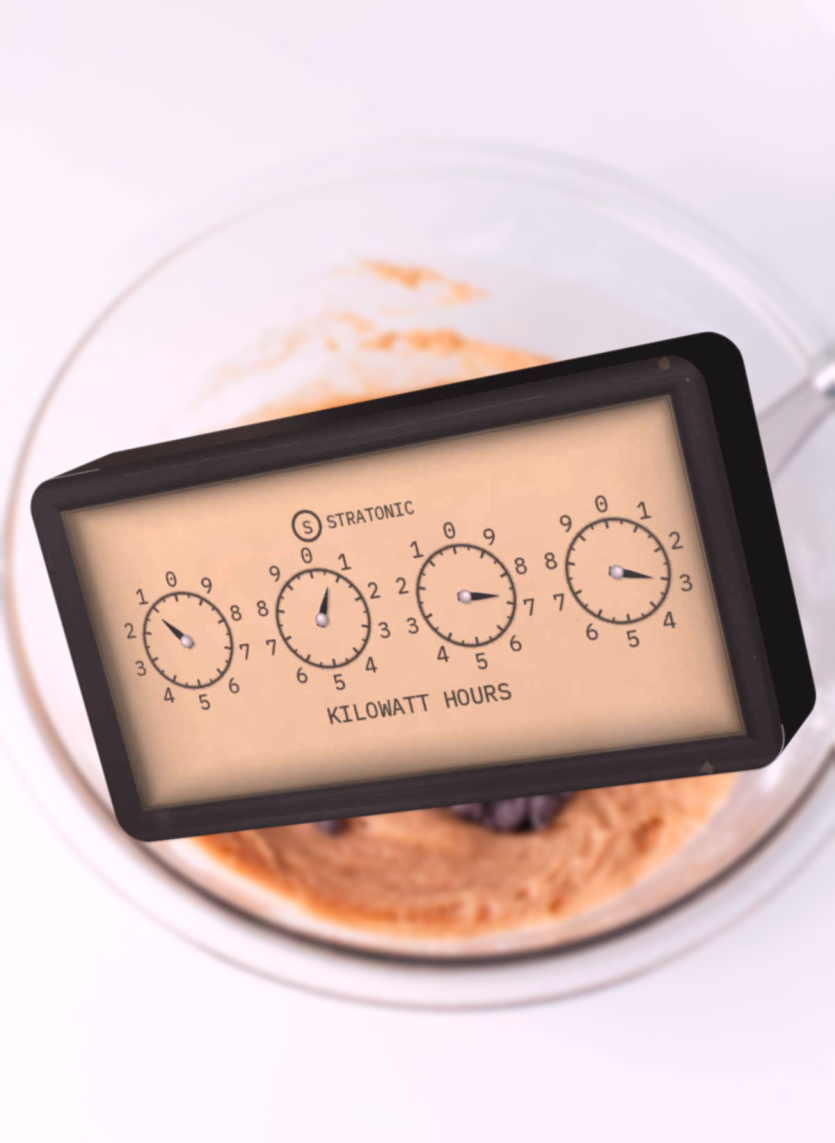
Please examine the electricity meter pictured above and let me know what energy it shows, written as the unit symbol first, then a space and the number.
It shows kWh 1073
